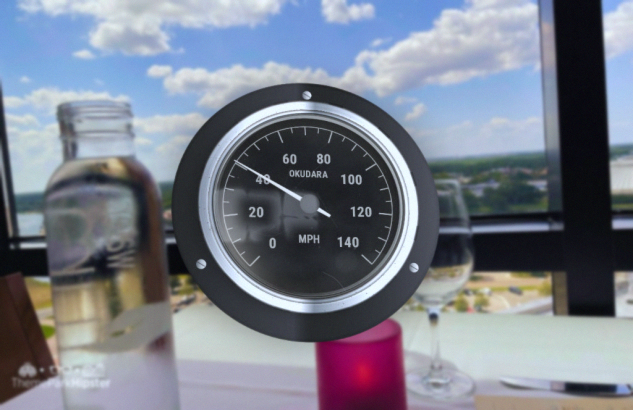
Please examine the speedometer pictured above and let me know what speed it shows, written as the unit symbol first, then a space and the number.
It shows mph 40
